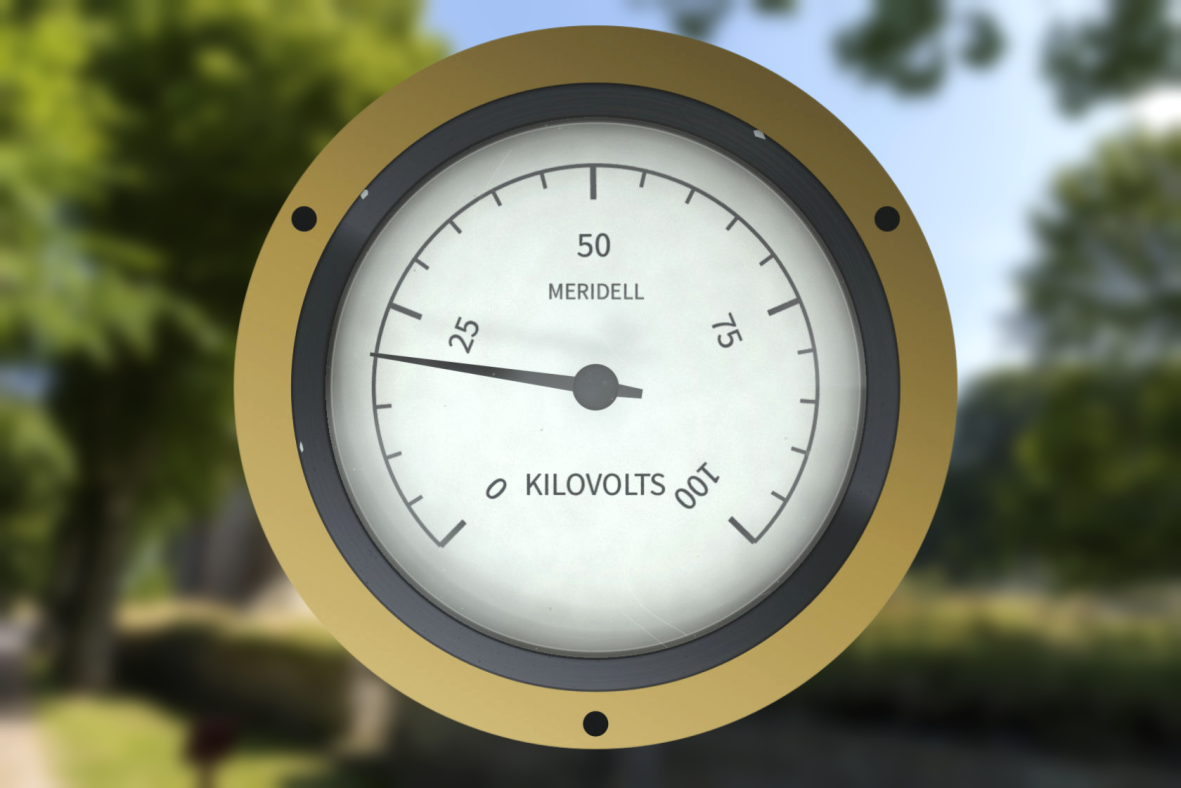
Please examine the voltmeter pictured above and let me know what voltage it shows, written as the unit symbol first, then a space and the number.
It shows kV 20
